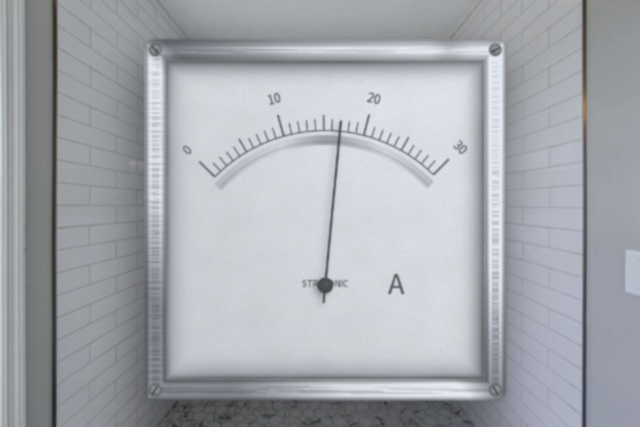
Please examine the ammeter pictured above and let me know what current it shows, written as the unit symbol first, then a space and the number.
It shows A 17
